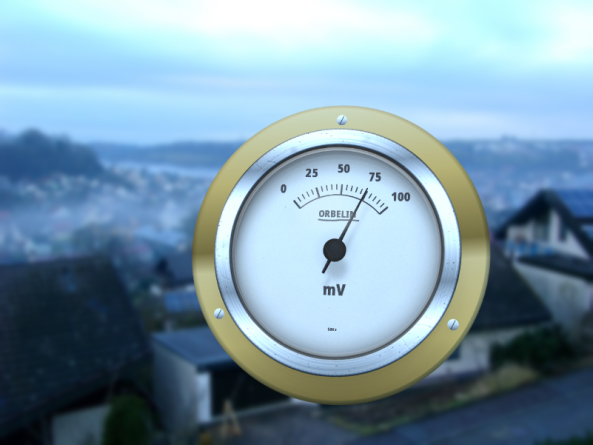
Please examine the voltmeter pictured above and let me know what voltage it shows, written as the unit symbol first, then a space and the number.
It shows mV 75
